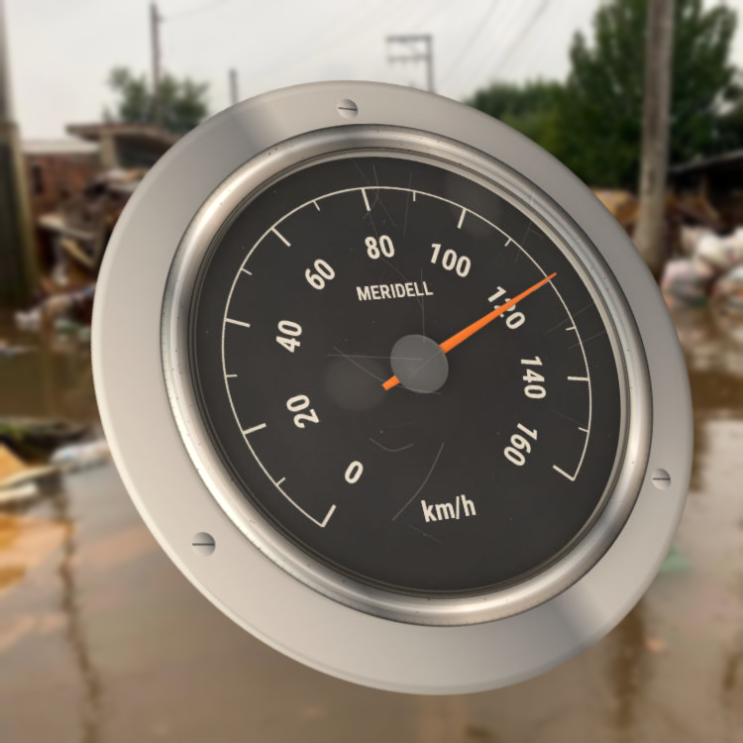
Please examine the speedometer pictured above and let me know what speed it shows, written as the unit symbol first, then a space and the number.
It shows km/h 120
